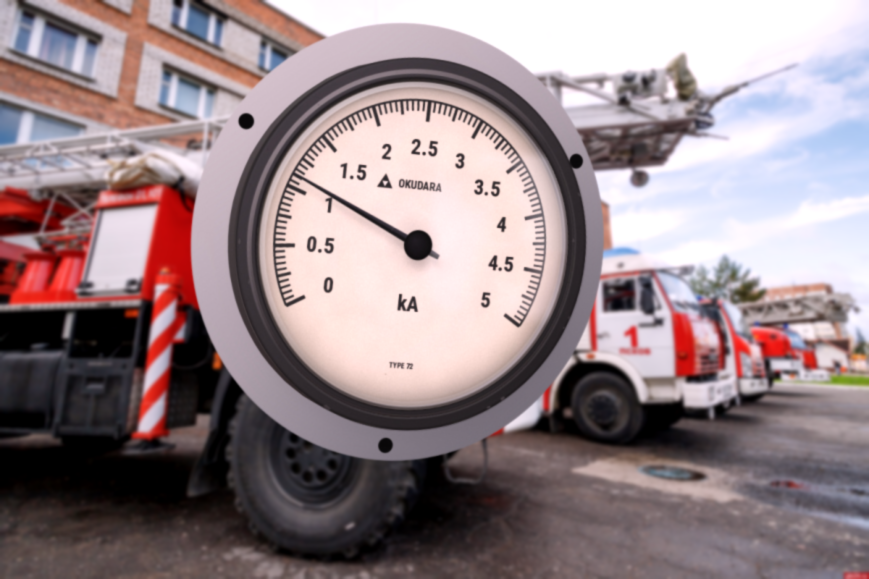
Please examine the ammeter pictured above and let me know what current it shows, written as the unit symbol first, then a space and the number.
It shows kA 1.1
